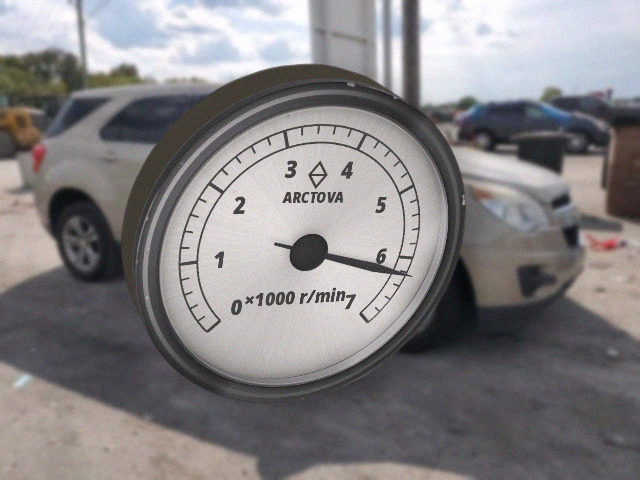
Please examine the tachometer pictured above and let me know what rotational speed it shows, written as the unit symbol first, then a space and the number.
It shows rpm 6200
